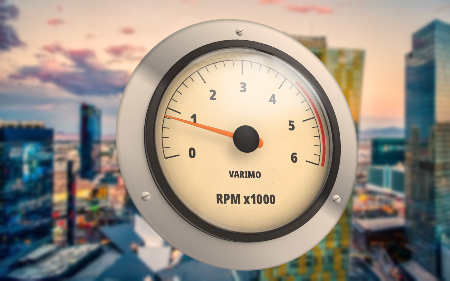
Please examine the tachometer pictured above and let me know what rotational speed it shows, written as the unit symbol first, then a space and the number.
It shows rpm 800
